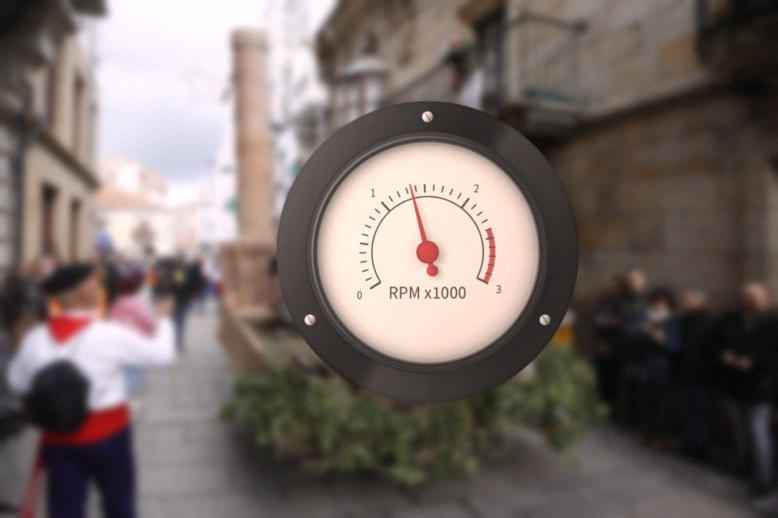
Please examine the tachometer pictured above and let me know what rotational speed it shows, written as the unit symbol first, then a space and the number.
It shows rpm 1350
